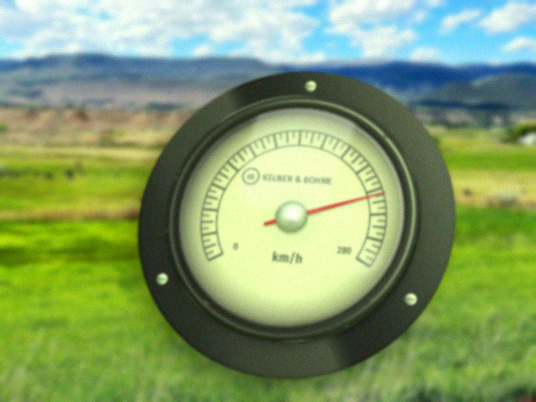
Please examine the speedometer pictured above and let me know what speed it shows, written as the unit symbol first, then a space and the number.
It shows km/h 225
